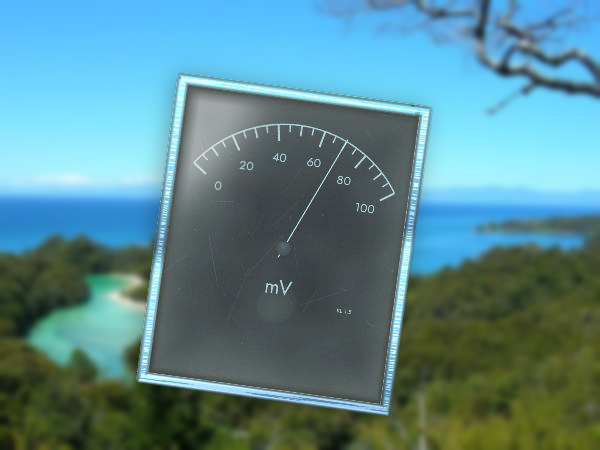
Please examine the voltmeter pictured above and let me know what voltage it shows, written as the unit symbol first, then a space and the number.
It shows mV 70
